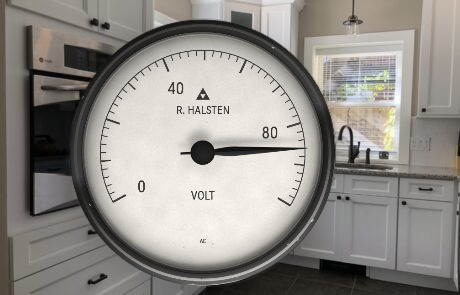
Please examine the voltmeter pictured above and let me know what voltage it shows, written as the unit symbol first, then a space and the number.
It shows V 86
